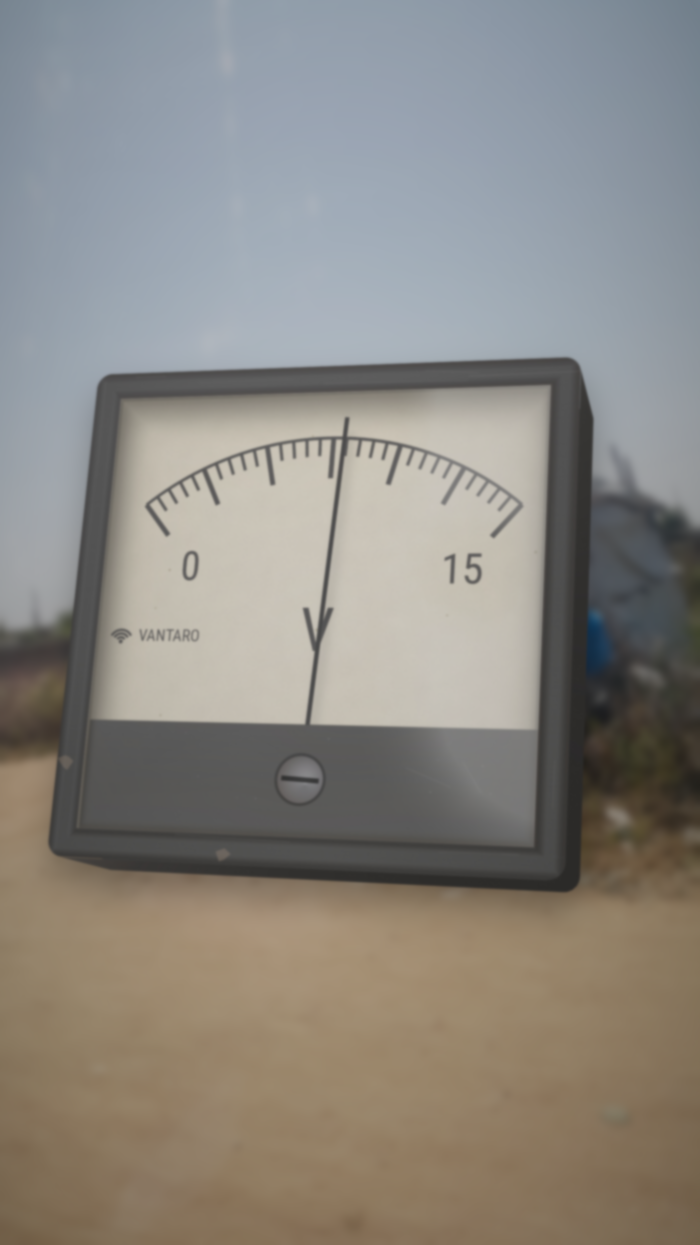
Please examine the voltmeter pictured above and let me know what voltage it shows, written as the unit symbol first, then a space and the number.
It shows V 8
